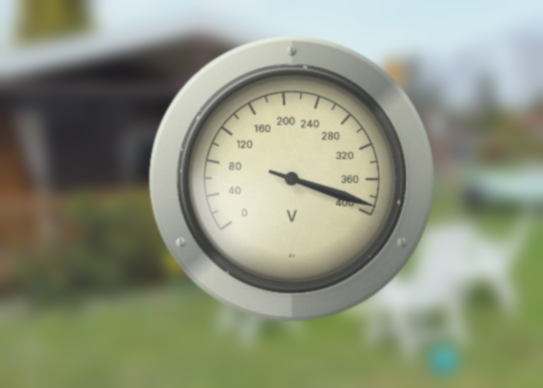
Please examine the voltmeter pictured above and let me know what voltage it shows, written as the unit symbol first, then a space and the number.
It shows V 390
